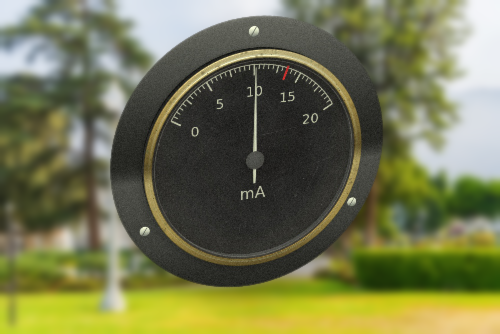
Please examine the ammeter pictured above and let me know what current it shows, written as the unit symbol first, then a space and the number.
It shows mA 10
